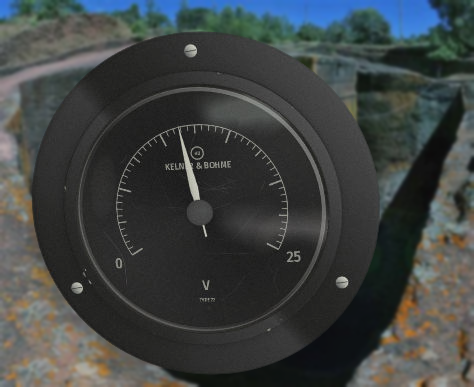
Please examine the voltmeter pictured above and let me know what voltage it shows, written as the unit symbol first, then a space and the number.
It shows V 11.5
